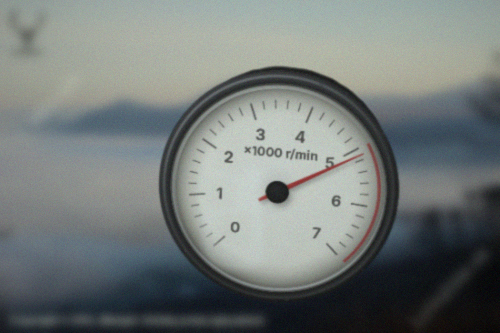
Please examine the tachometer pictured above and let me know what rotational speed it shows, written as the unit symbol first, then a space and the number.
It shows rpm 5100
